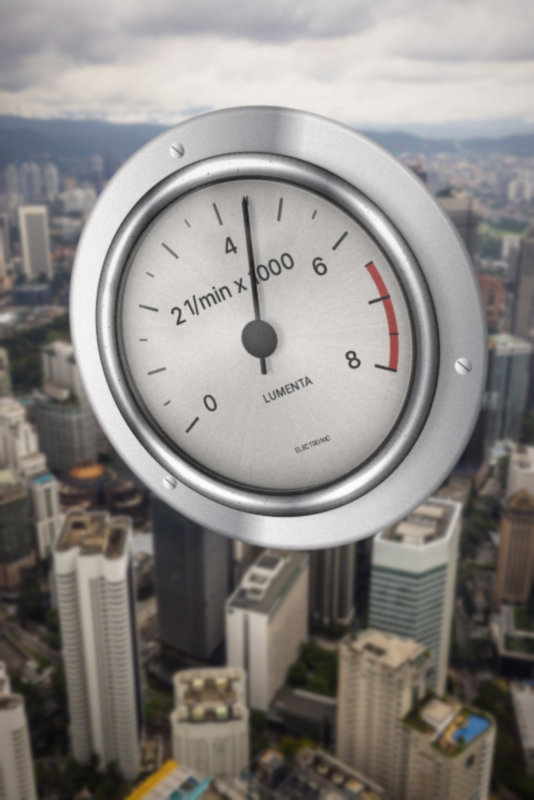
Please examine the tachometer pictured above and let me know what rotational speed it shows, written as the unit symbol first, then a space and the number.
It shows rpm 4500
